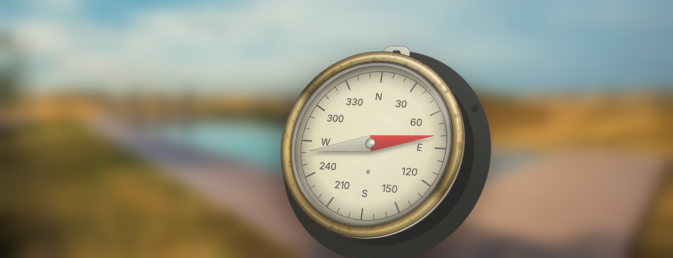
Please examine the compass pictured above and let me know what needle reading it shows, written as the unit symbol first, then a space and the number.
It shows ° 80
